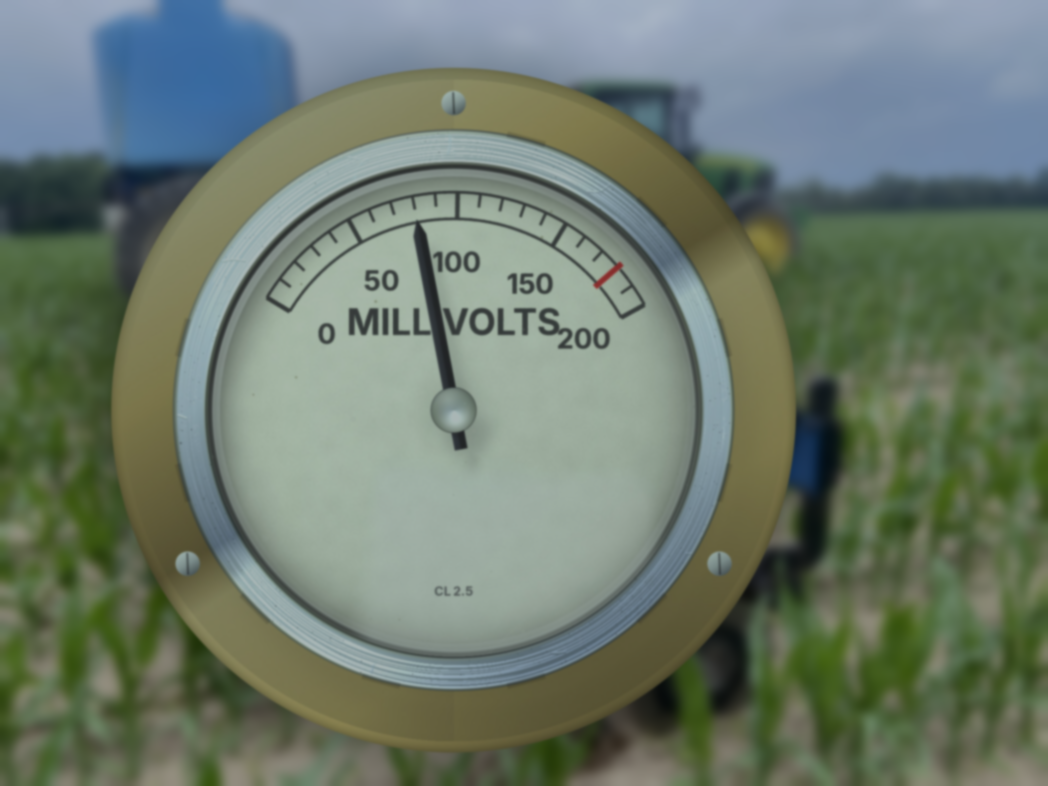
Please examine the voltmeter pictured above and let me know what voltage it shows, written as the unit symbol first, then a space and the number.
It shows mV 80
